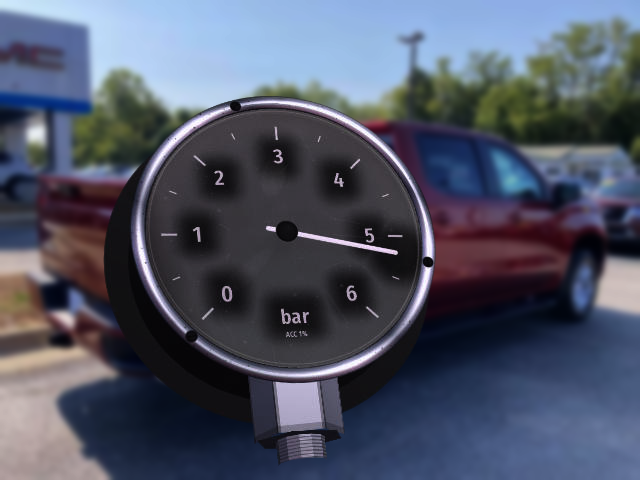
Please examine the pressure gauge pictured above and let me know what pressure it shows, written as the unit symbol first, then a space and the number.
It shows bar 5.25
